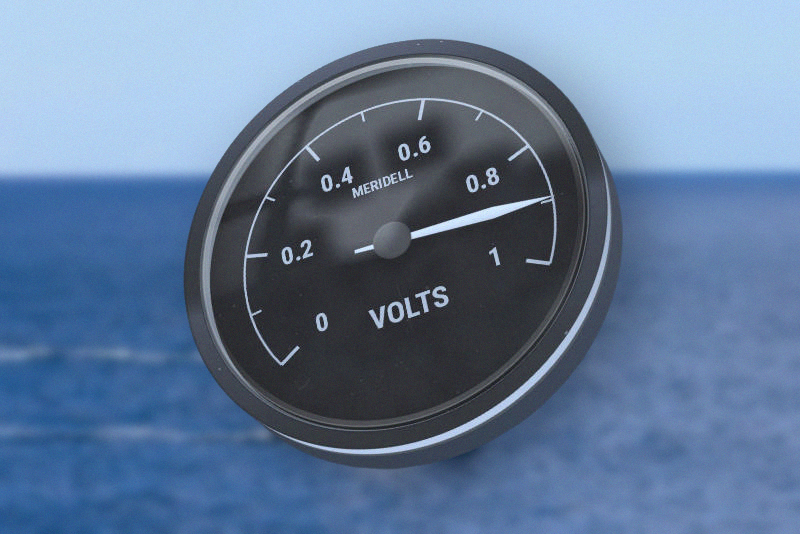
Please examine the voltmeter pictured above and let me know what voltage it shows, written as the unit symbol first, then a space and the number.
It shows V 0.9
